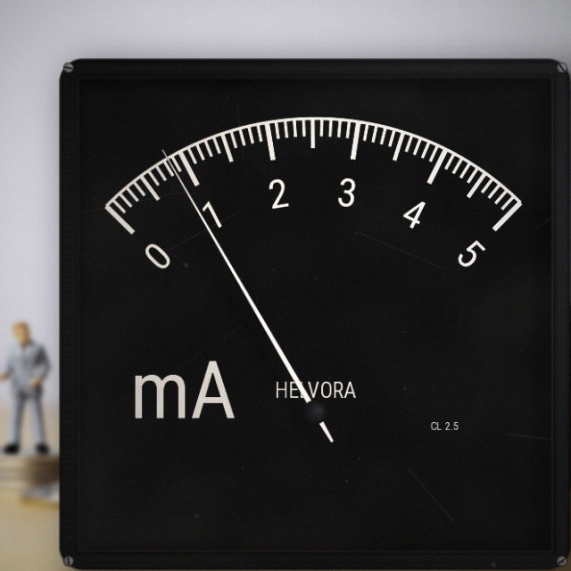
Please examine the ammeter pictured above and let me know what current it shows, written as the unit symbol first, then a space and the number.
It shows mA 0.85
